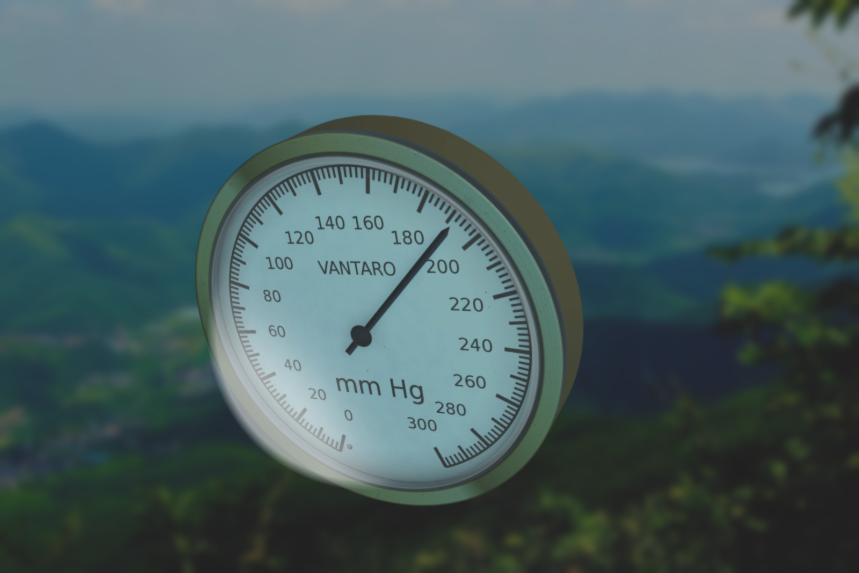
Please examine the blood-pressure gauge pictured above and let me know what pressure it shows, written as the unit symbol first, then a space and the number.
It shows mmHg 192
